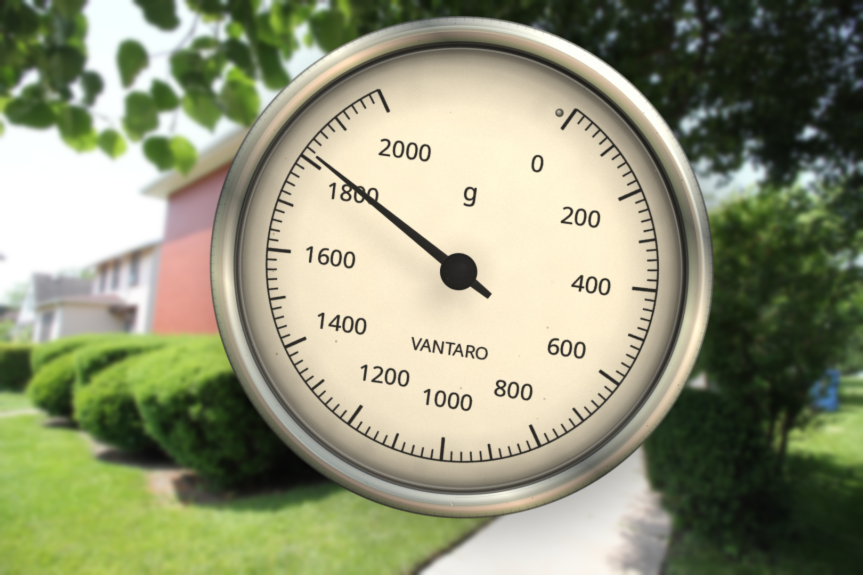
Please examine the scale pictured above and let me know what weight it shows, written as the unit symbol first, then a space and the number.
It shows g 1820
